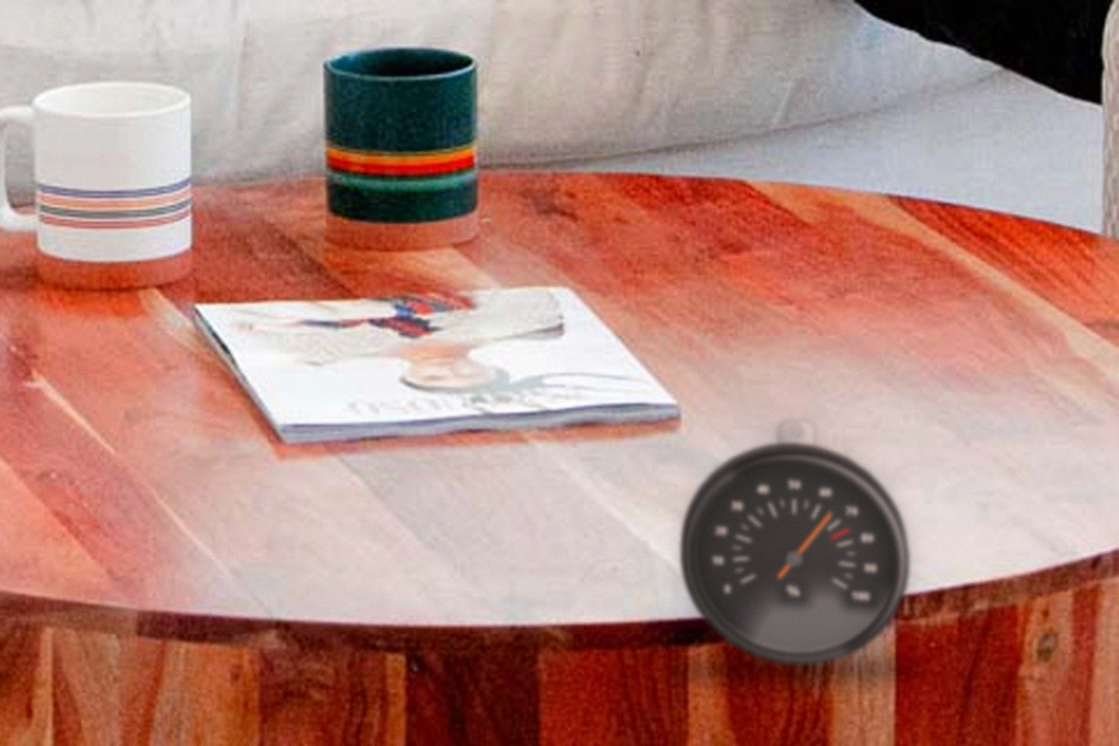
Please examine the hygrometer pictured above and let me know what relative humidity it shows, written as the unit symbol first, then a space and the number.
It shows % 65
